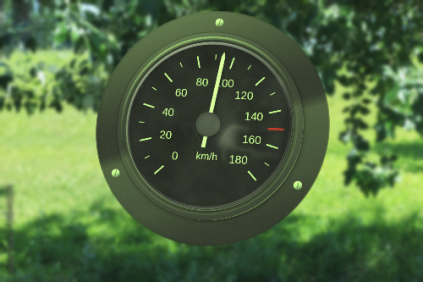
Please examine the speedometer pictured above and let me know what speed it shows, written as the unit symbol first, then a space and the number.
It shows km/h 95
